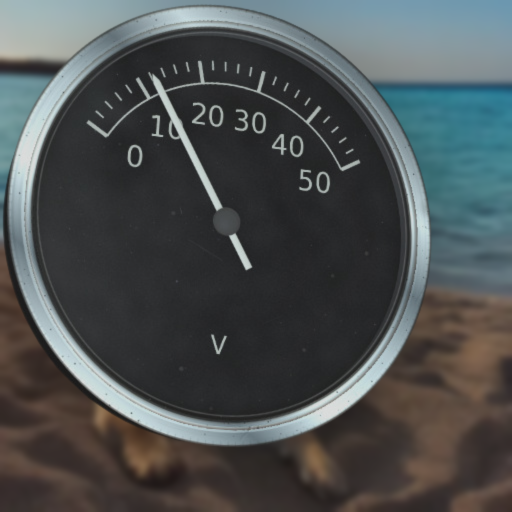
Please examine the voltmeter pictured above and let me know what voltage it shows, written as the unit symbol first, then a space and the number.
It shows V 12
